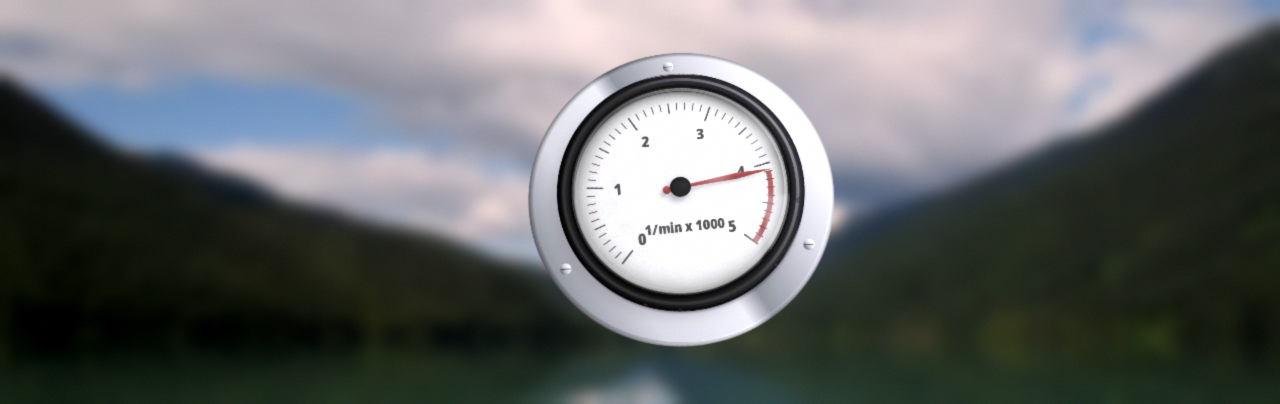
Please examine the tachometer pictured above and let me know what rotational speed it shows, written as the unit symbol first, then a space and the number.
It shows rpm 4100
